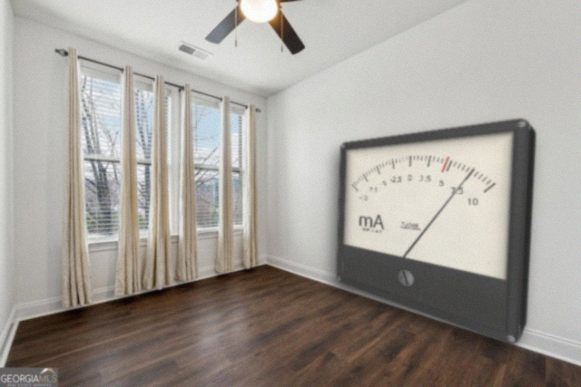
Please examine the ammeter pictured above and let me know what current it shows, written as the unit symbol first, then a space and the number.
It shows mA 7.5
